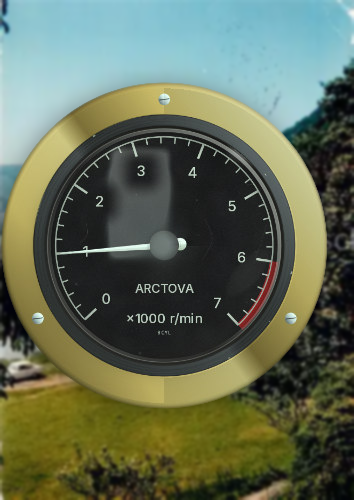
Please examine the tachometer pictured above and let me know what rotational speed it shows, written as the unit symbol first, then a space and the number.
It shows rpm 1000
